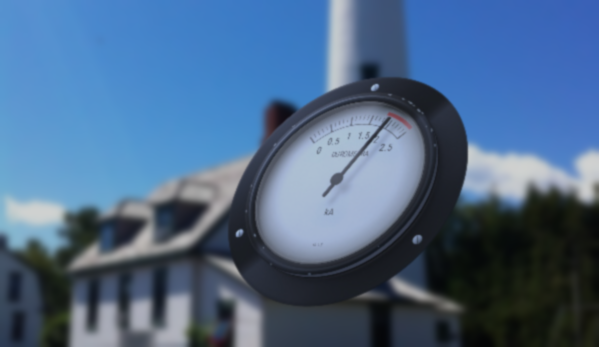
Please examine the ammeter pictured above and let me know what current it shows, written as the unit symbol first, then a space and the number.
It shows kA 2
